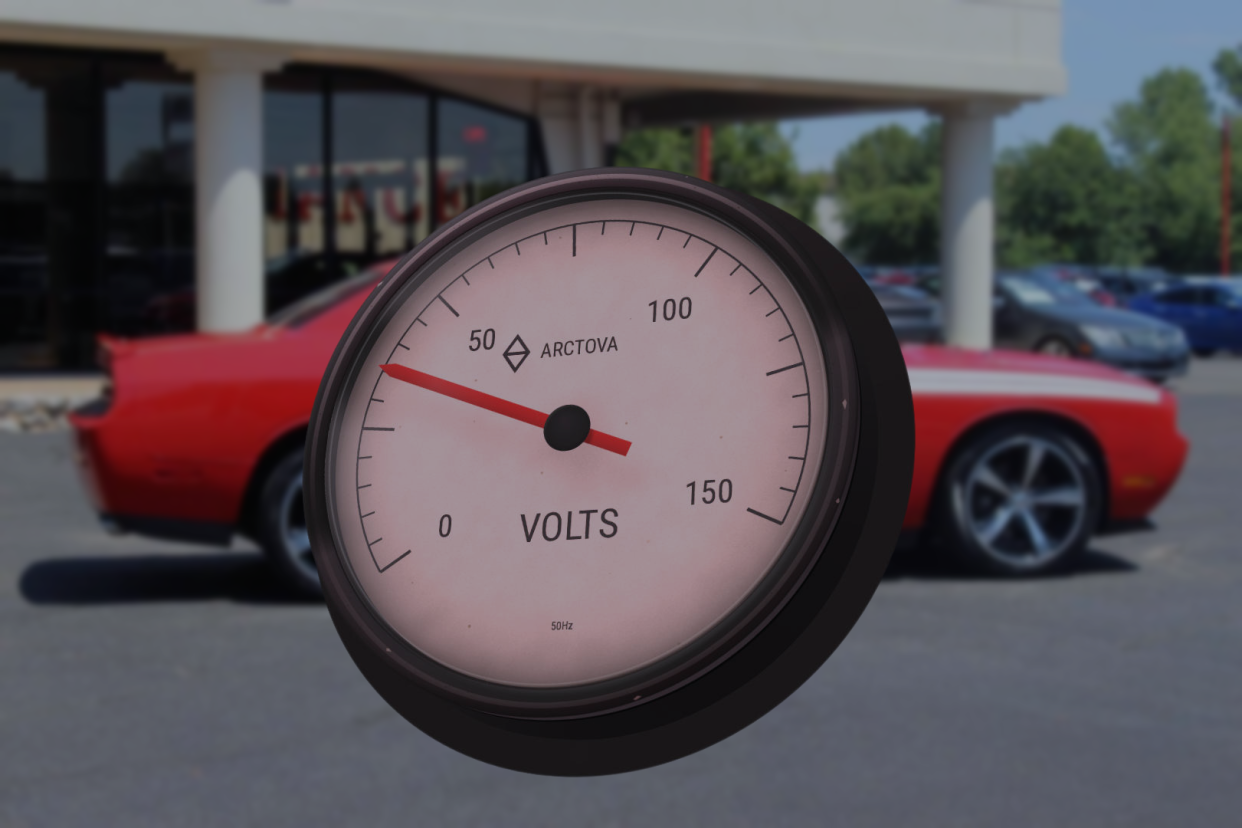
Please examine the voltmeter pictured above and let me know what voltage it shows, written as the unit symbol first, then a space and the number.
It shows V 35
